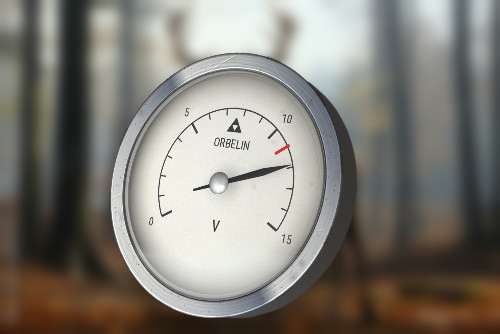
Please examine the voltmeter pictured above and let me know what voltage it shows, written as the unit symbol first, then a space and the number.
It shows V 12
